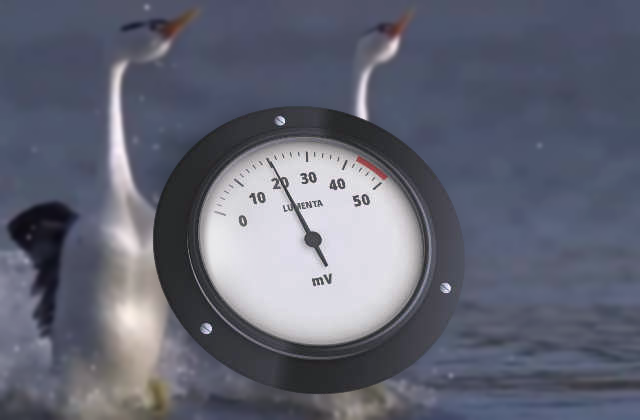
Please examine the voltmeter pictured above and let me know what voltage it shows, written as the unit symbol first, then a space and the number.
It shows mV 20
